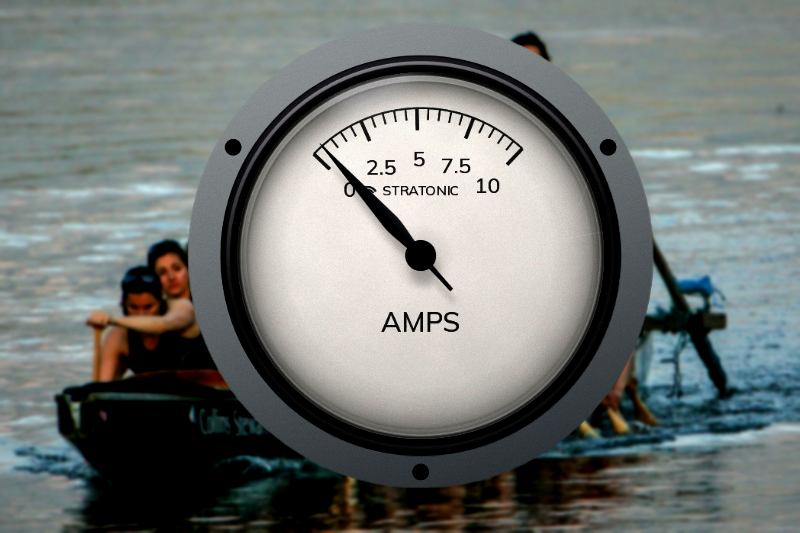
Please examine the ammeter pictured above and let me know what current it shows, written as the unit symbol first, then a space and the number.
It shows A 0.5
